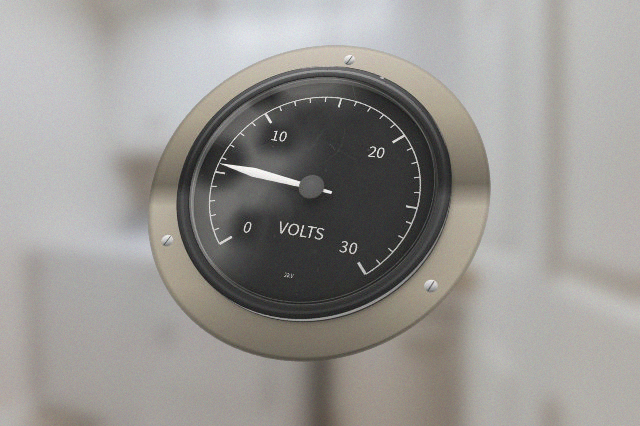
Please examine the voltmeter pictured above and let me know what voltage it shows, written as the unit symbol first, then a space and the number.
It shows V 5.5
